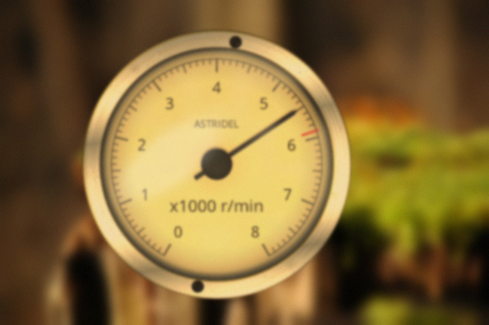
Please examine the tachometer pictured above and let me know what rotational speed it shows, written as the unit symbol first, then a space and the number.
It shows rpm 5500
